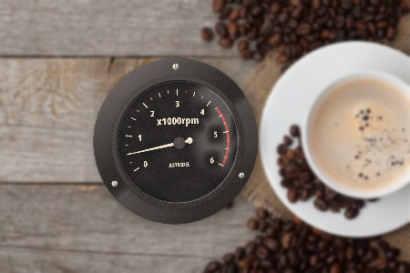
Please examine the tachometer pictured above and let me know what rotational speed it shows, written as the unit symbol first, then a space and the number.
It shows rpm 500
